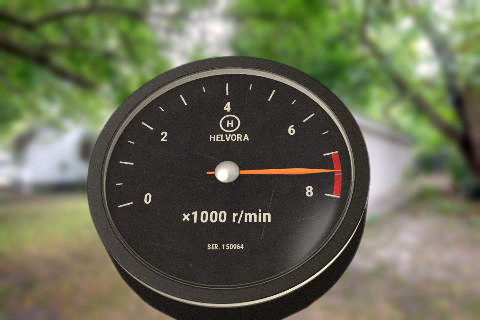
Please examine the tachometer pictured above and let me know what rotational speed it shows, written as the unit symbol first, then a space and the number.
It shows rpm 7500
